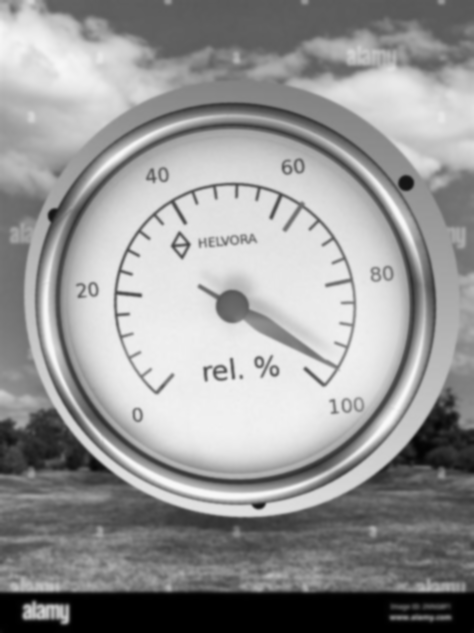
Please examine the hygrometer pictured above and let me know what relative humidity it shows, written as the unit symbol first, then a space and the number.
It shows % 96
